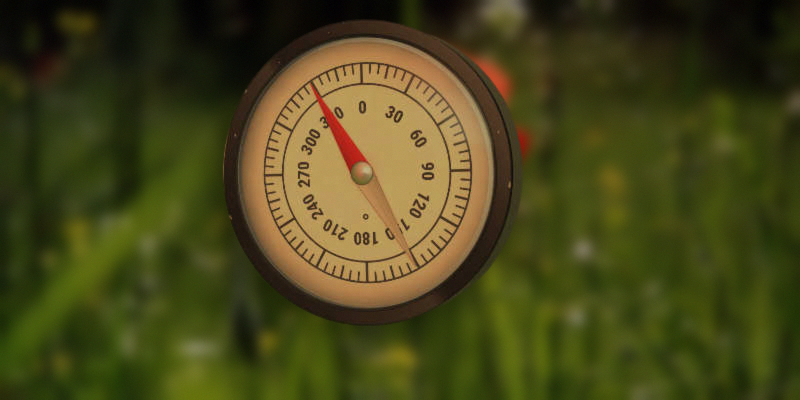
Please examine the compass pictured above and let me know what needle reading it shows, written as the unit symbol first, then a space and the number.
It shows ° 330
